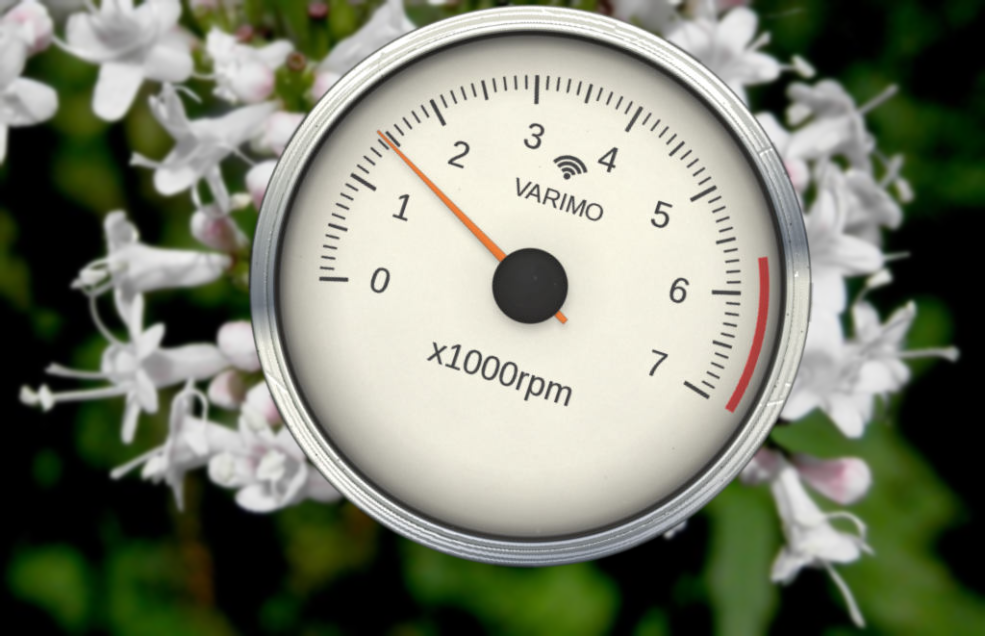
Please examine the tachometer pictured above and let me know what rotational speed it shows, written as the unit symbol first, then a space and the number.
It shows rpm 1450
